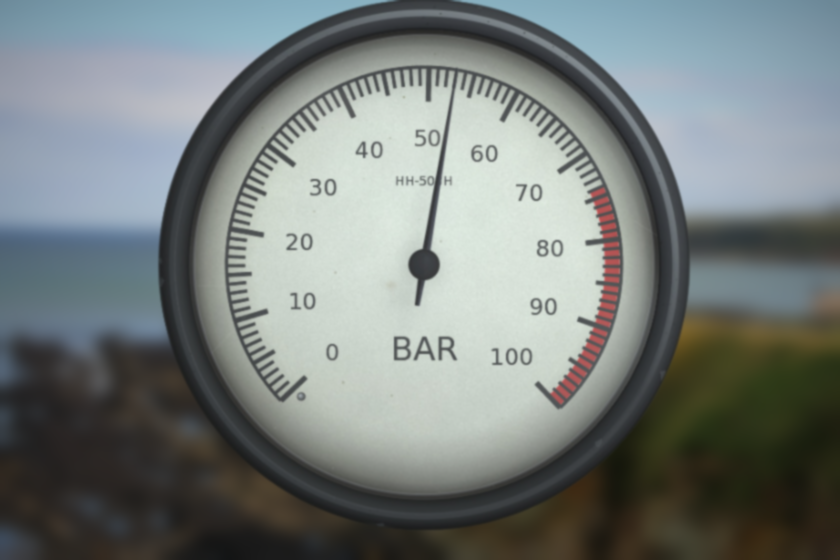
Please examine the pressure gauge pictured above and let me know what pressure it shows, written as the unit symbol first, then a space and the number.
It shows bar 53
